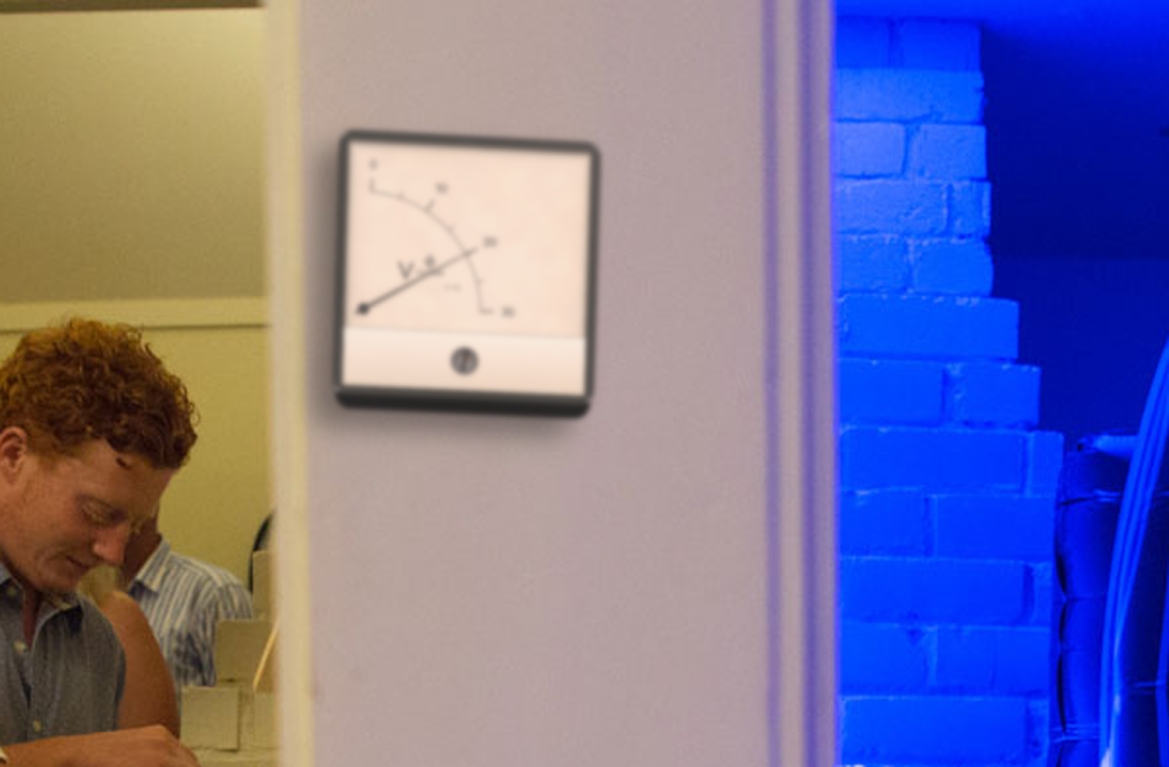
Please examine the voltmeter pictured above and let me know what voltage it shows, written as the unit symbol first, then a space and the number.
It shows V 20
